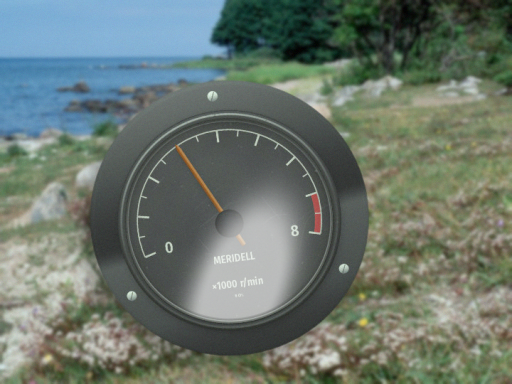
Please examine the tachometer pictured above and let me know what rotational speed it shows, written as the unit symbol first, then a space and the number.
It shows rpm 3000
